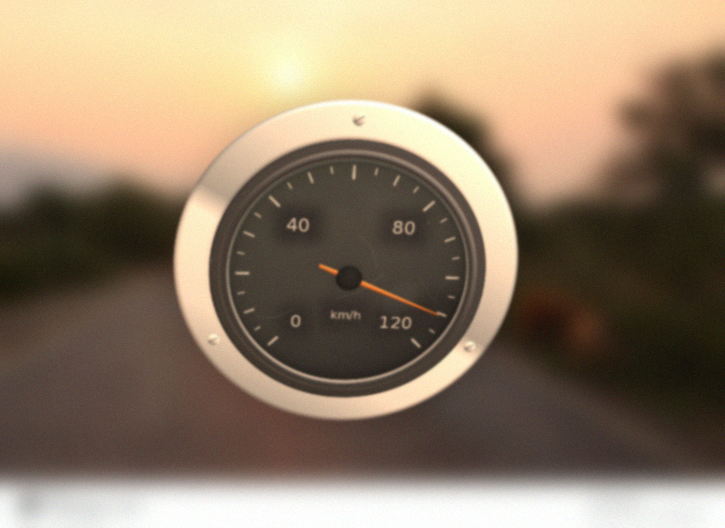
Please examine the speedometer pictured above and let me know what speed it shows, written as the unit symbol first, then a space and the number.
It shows km/h 110
